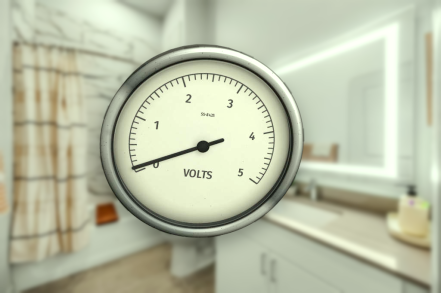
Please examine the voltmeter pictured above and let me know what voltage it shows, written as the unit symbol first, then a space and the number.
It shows V 0.1
